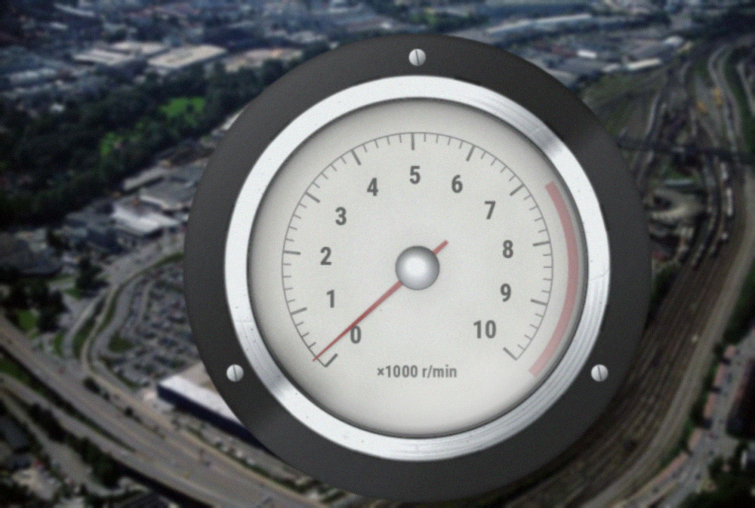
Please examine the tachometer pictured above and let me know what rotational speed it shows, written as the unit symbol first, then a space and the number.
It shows rpm 200
